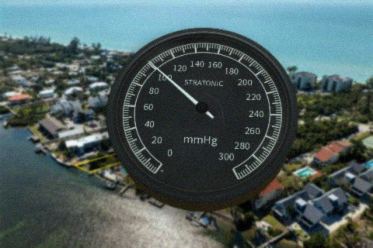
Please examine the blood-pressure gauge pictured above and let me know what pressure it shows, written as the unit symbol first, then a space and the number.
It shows mmHg 100
